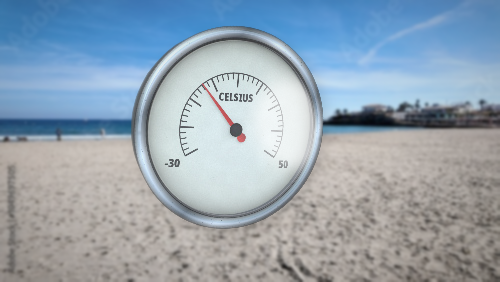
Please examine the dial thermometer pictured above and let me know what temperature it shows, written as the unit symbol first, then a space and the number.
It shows °C -4
